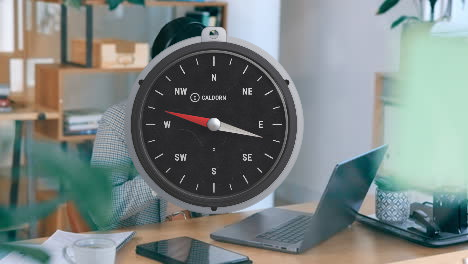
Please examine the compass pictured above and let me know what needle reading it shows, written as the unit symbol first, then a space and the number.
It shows ° 285
